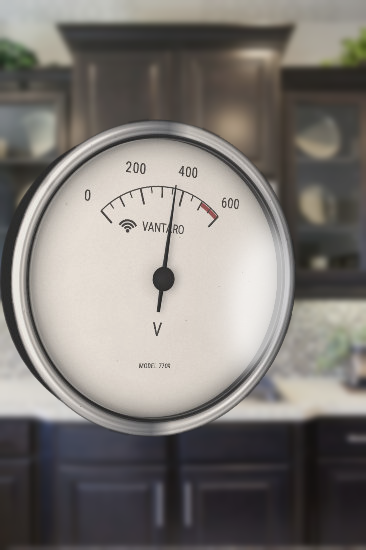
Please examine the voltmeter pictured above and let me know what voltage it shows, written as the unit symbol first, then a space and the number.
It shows V 350
